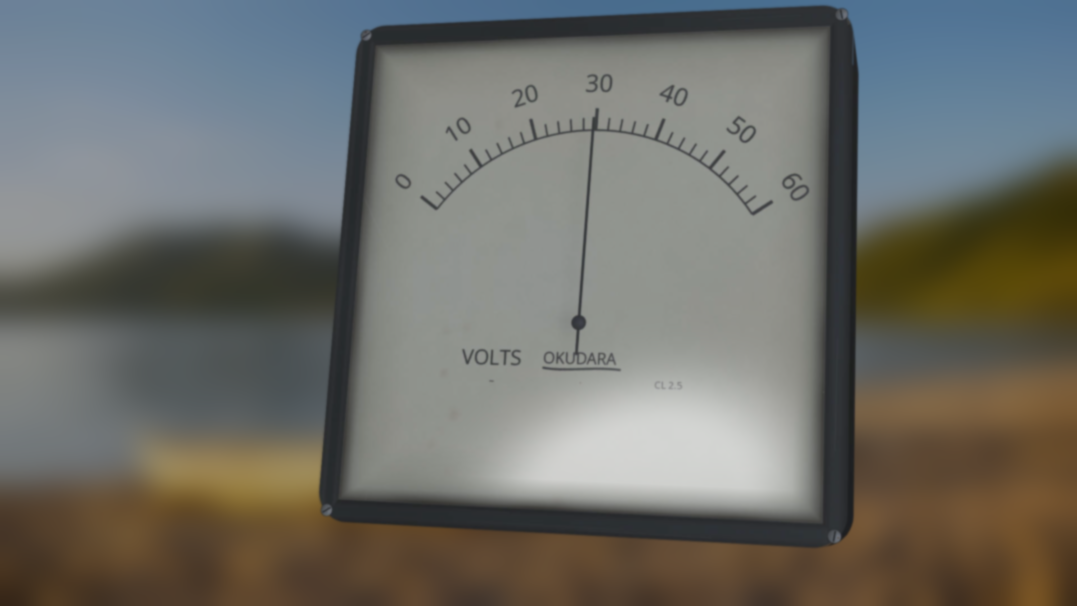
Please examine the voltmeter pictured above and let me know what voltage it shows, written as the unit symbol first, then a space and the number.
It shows V 30
